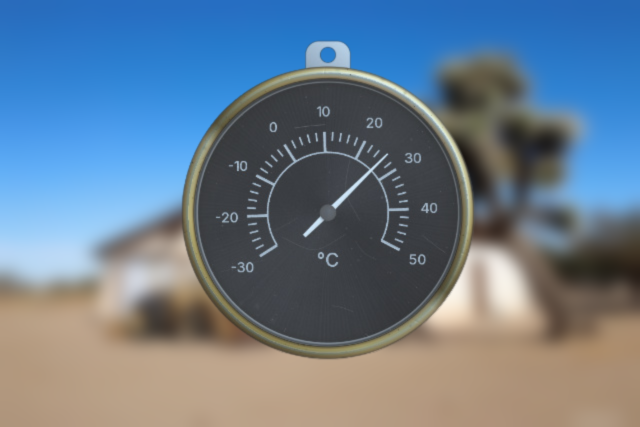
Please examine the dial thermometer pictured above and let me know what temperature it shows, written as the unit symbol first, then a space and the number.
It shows °C 26
